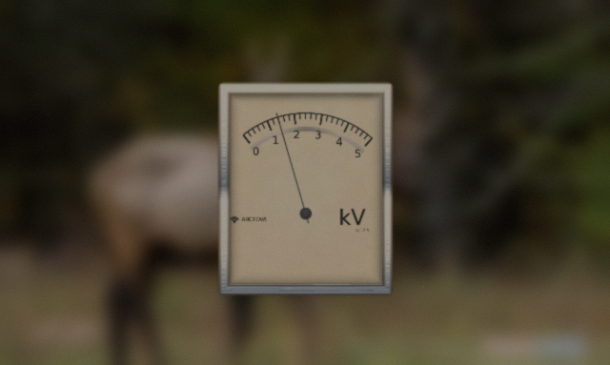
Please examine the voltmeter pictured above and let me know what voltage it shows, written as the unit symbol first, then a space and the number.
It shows kV 1.4
